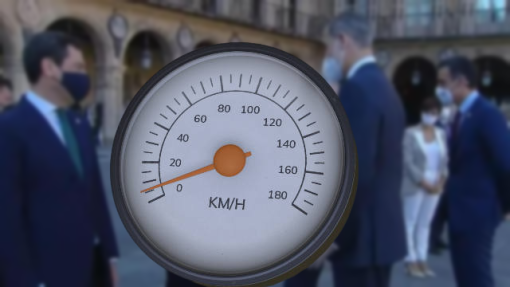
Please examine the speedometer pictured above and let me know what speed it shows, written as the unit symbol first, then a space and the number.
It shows km/h 5
